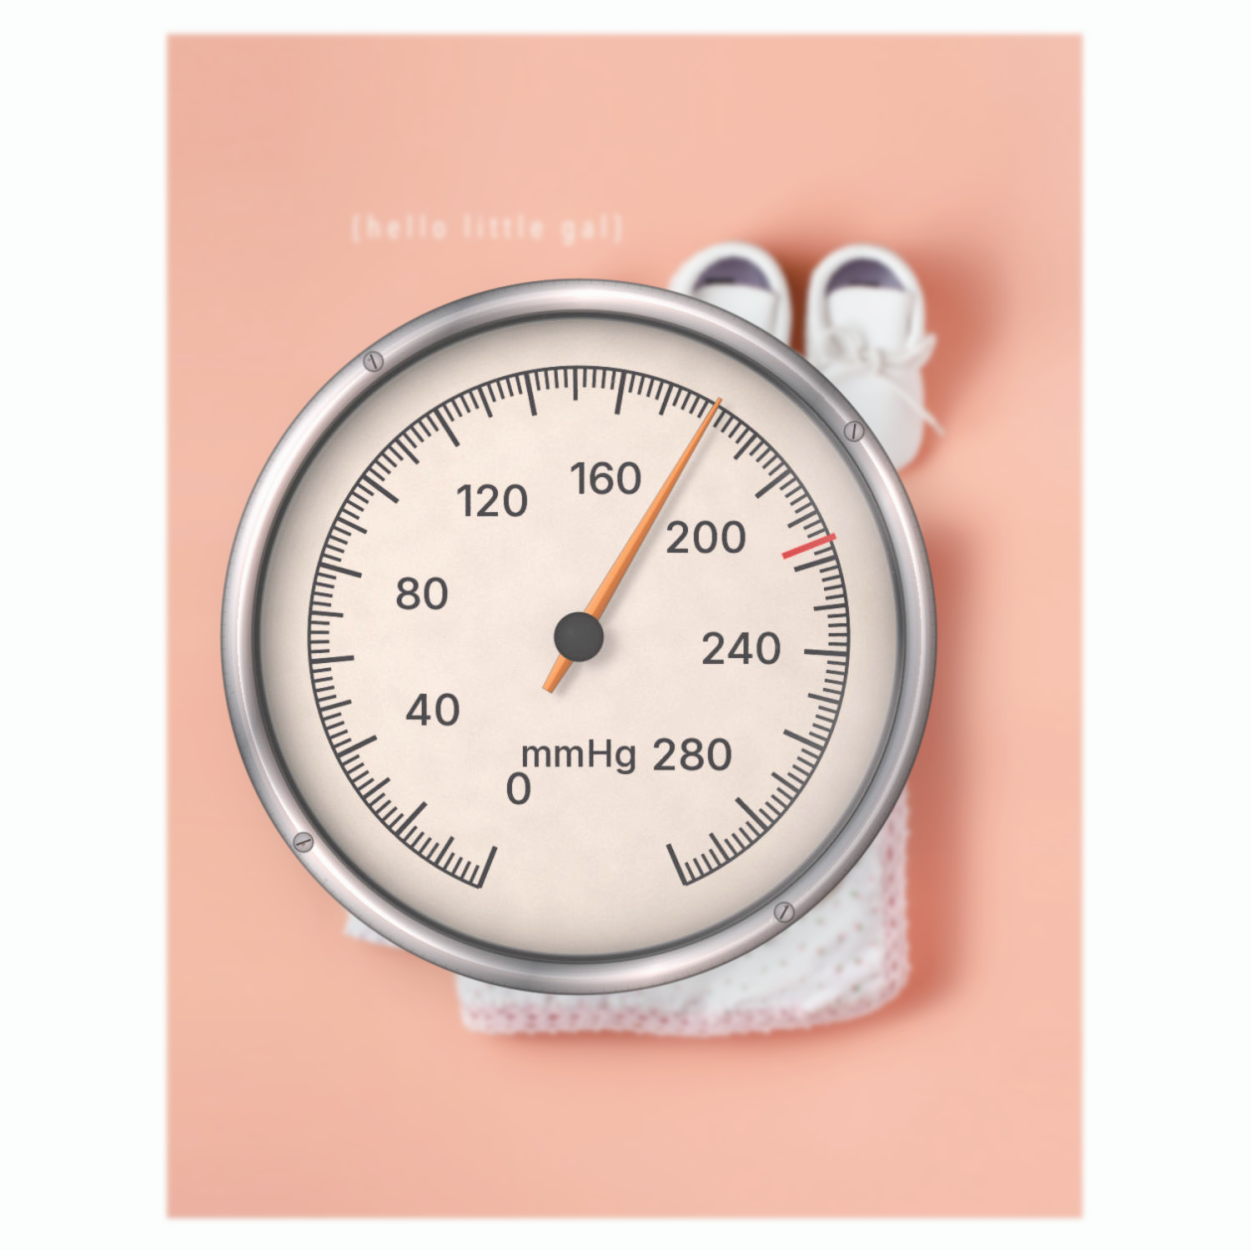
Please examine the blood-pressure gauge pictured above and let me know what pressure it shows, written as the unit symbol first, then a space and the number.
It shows mmHg 180
